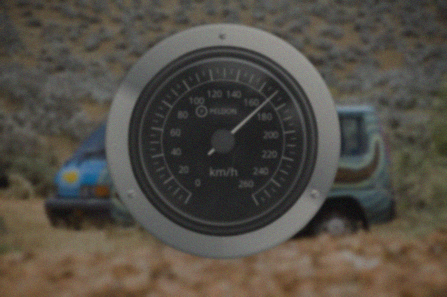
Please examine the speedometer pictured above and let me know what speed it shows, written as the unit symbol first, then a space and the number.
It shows km/h 170
